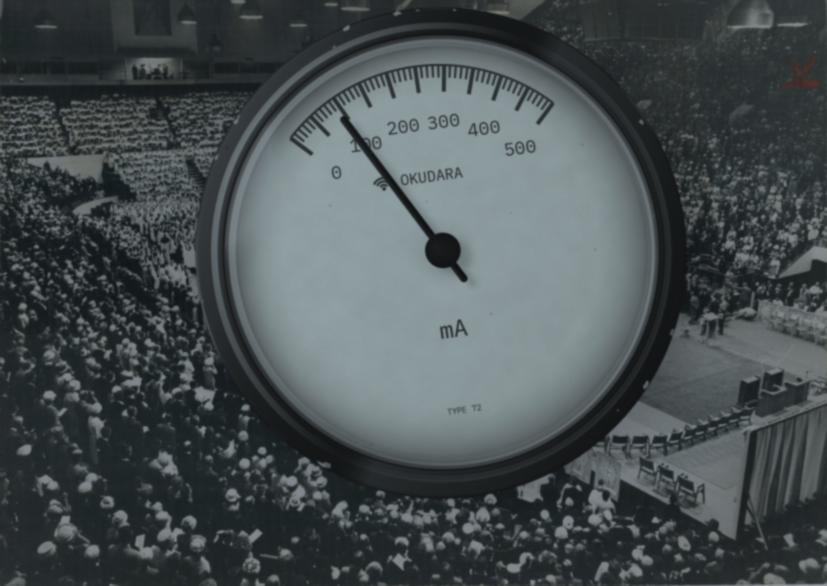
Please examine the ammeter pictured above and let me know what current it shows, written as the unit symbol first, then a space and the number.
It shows mA 90
